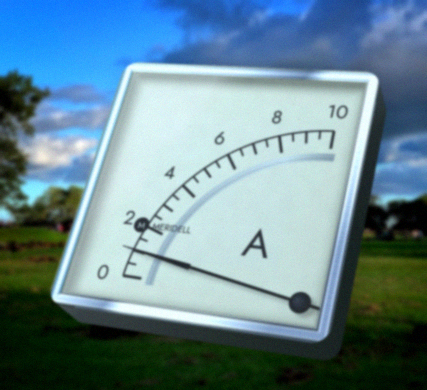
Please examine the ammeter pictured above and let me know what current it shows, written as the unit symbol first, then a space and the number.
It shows A 1
